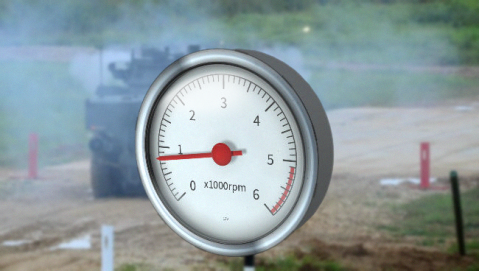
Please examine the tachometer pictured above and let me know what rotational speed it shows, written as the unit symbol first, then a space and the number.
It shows rpm 800
